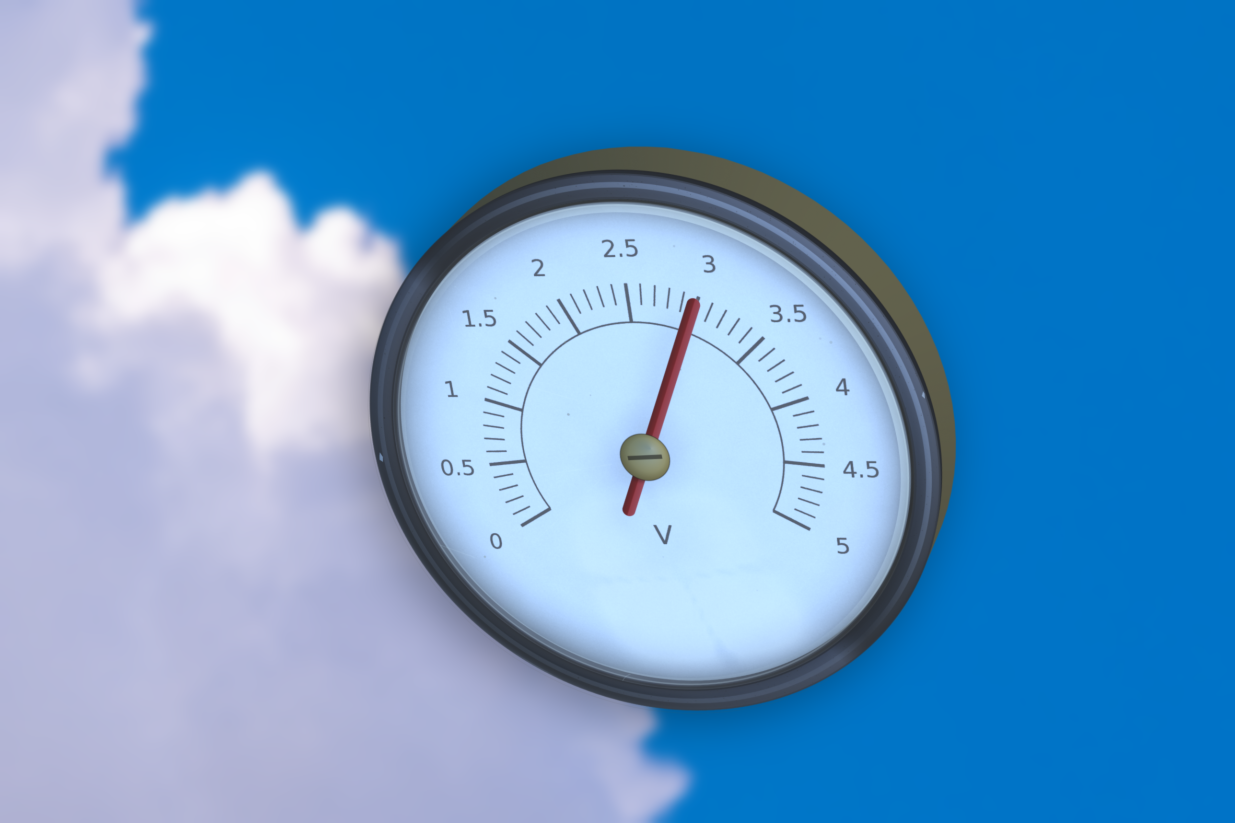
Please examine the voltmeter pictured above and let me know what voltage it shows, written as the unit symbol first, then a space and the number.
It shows V 3
